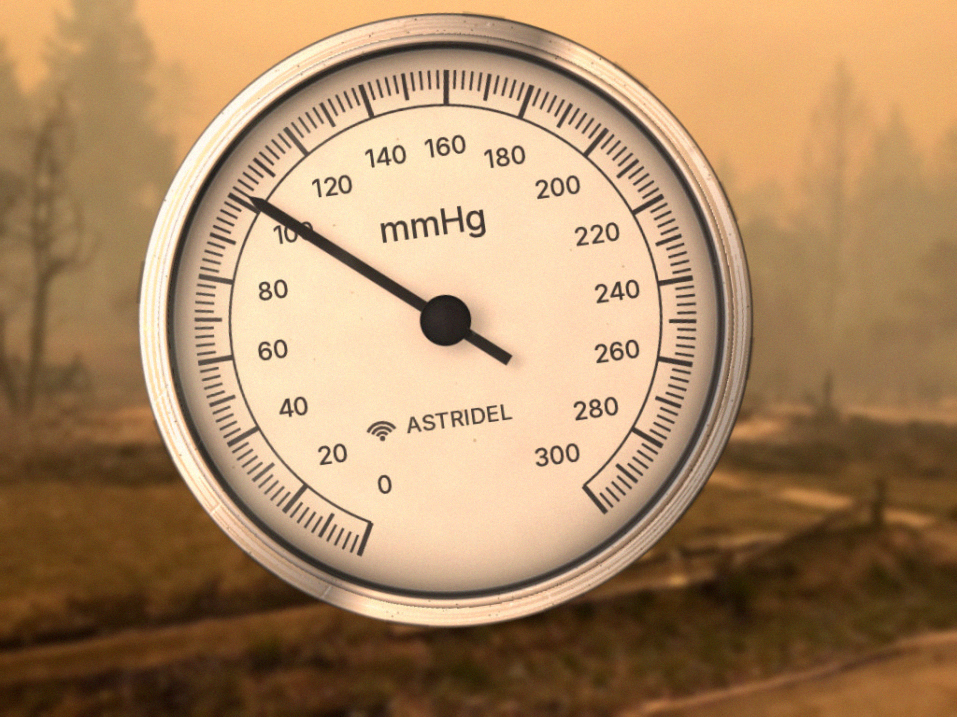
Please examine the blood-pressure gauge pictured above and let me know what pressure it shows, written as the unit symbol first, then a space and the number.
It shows mmHg 102
